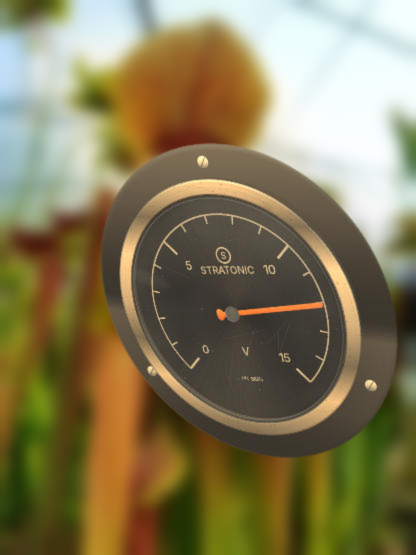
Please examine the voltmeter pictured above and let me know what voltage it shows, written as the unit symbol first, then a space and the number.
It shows V 12
